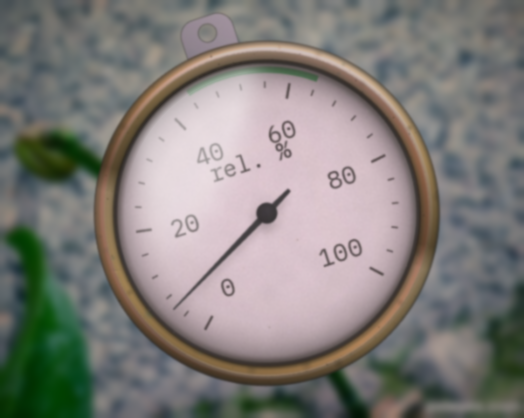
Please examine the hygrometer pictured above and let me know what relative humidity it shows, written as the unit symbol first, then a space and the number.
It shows % 6
